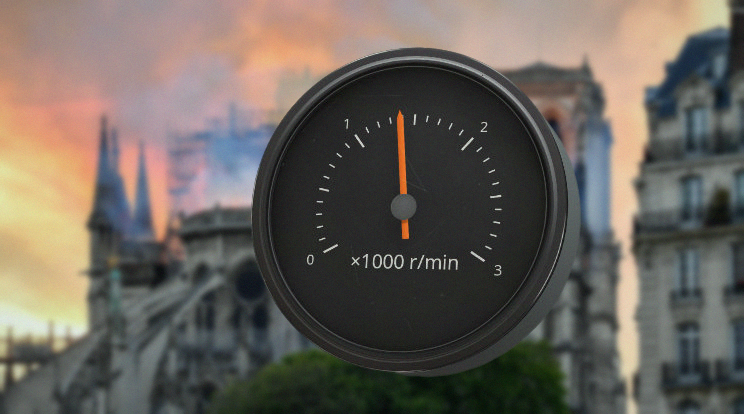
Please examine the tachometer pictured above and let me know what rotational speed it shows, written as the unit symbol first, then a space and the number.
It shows rpm 1400
